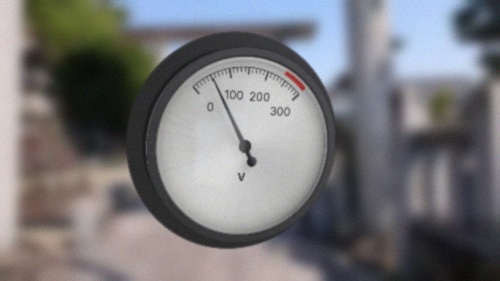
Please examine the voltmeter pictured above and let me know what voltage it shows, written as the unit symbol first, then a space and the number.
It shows V 50
